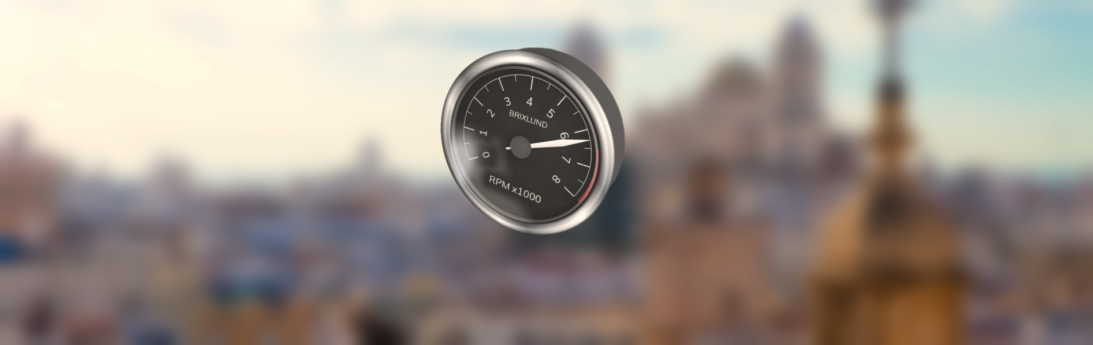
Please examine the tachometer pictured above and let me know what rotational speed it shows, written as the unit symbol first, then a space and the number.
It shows rpm 6250
